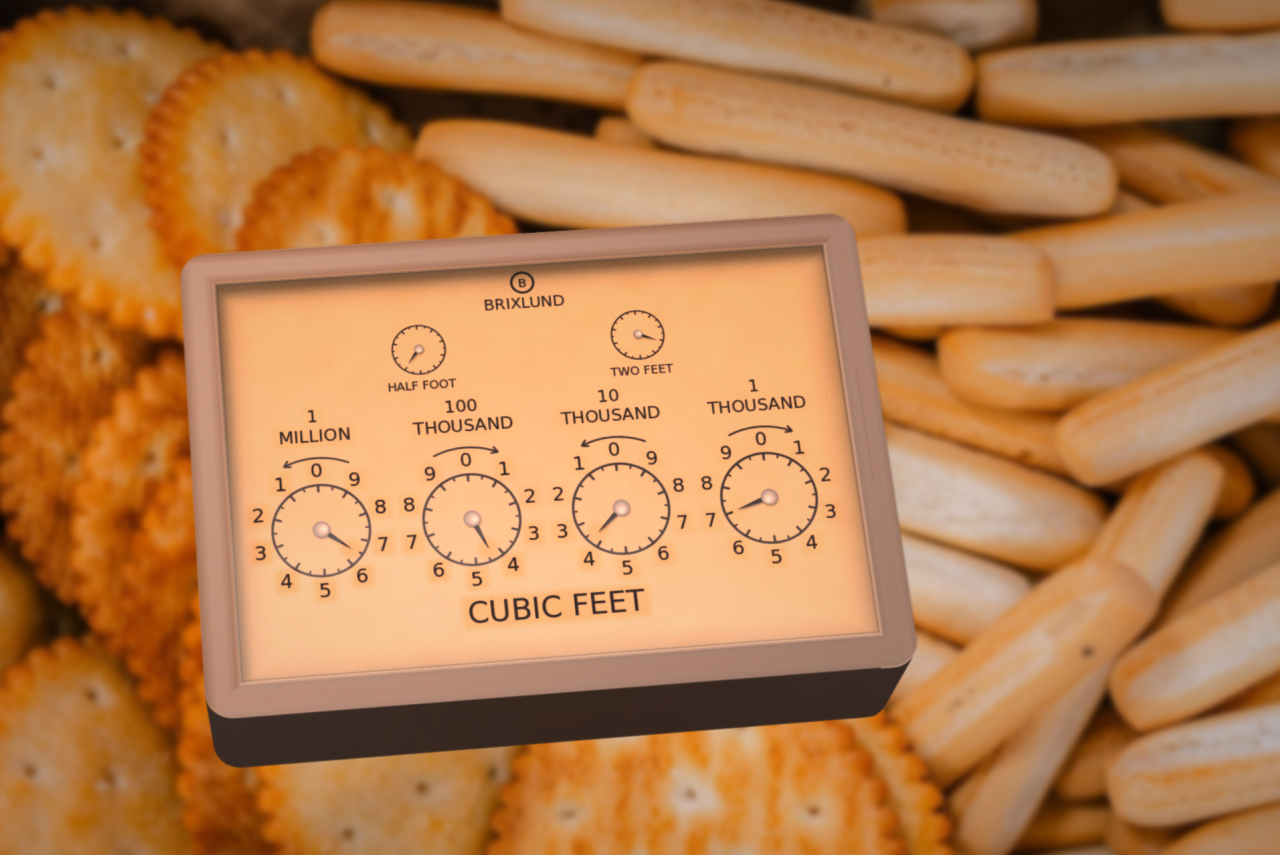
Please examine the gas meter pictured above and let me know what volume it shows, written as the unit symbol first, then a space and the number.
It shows ft³ 643700
